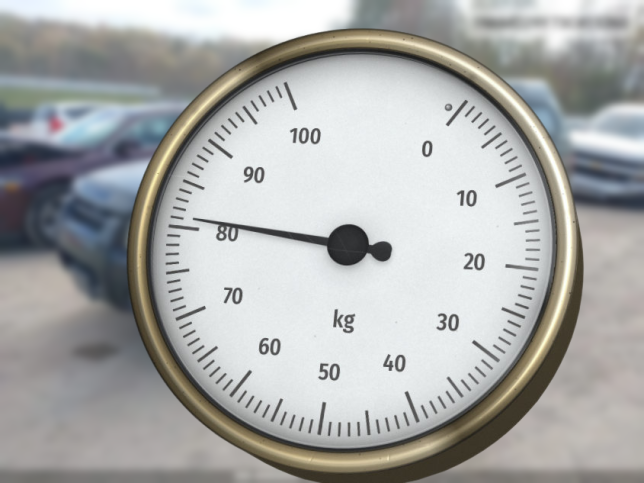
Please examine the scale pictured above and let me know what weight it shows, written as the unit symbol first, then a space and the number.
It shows kg 81
